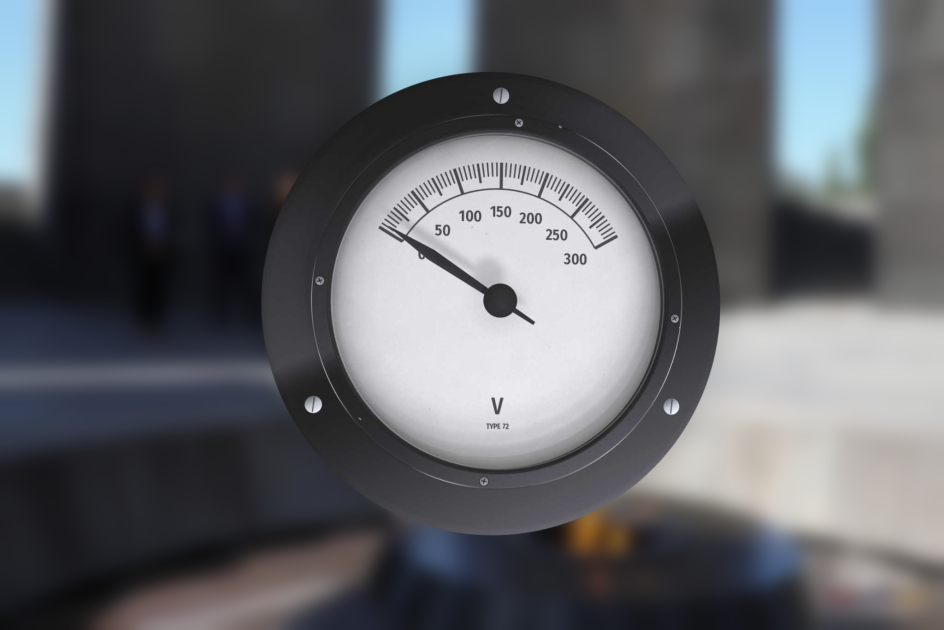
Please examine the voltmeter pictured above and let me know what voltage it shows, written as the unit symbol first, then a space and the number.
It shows V 5
